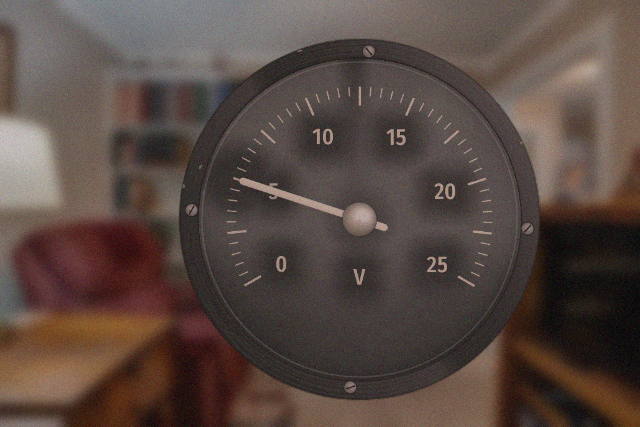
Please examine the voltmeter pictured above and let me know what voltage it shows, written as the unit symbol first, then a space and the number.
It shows V 5
